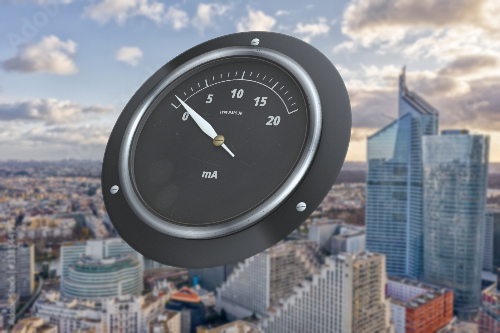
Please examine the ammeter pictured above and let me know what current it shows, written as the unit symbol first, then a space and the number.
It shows mA 1
